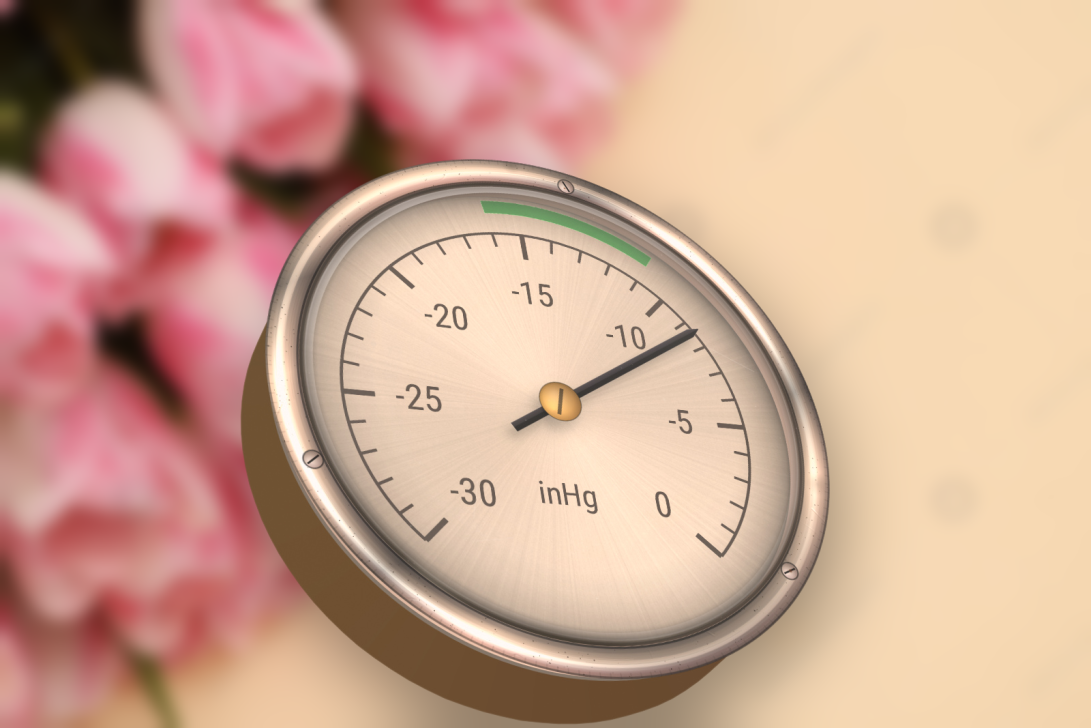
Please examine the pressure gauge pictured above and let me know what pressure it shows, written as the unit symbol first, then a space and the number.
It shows inHg -8.5
